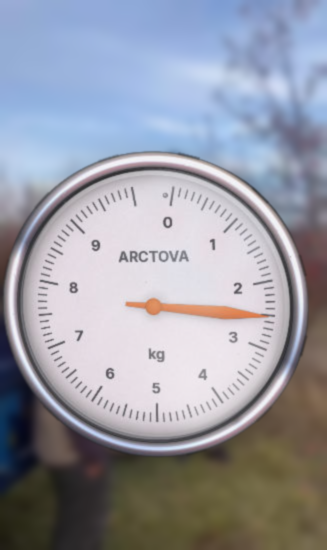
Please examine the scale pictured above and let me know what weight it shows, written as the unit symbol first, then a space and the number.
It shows kg 2.5
